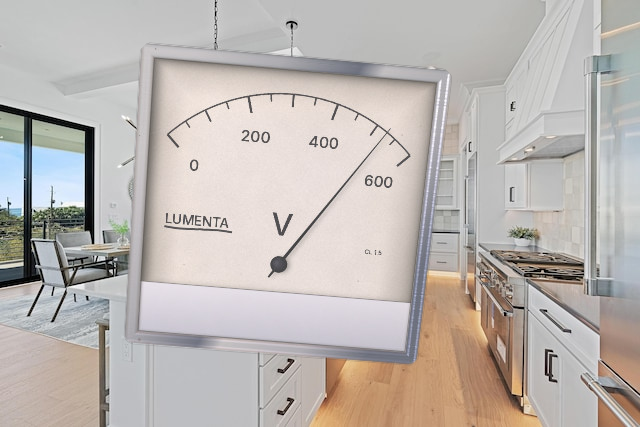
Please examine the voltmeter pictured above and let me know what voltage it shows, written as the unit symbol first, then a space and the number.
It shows V 525
